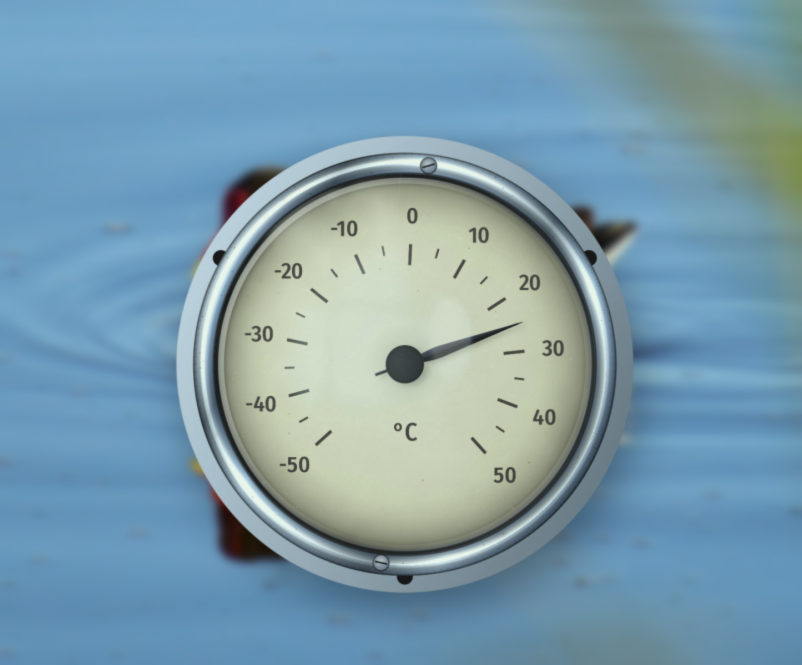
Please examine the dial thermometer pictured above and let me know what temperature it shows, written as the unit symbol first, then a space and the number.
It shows °C 25
